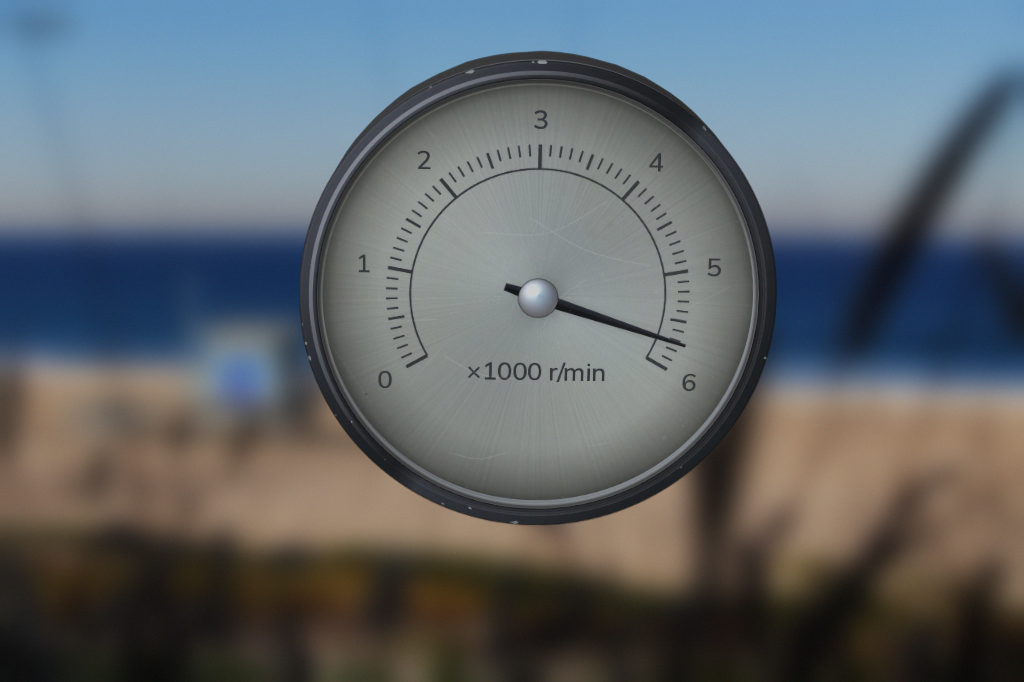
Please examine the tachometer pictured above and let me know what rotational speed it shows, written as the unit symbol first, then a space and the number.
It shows rpm 5700
